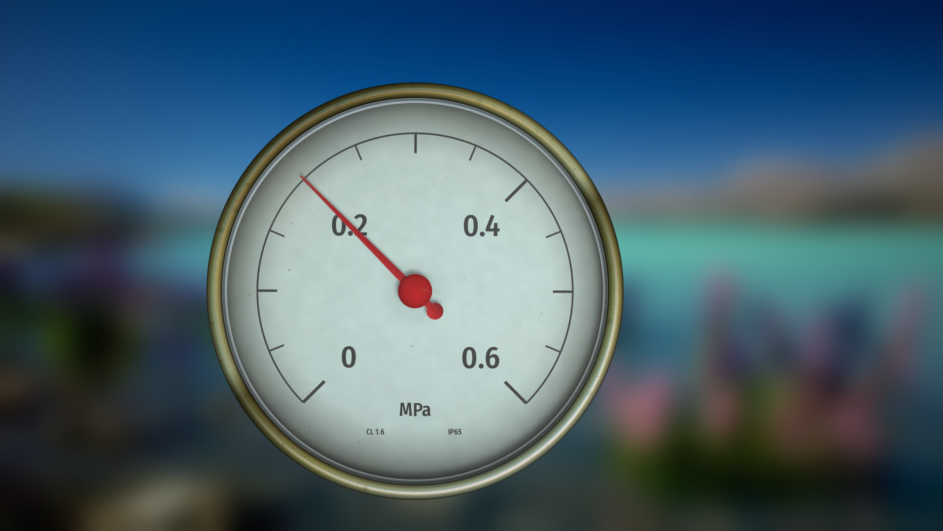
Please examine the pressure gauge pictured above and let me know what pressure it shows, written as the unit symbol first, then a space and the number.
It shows MPa 0.2
